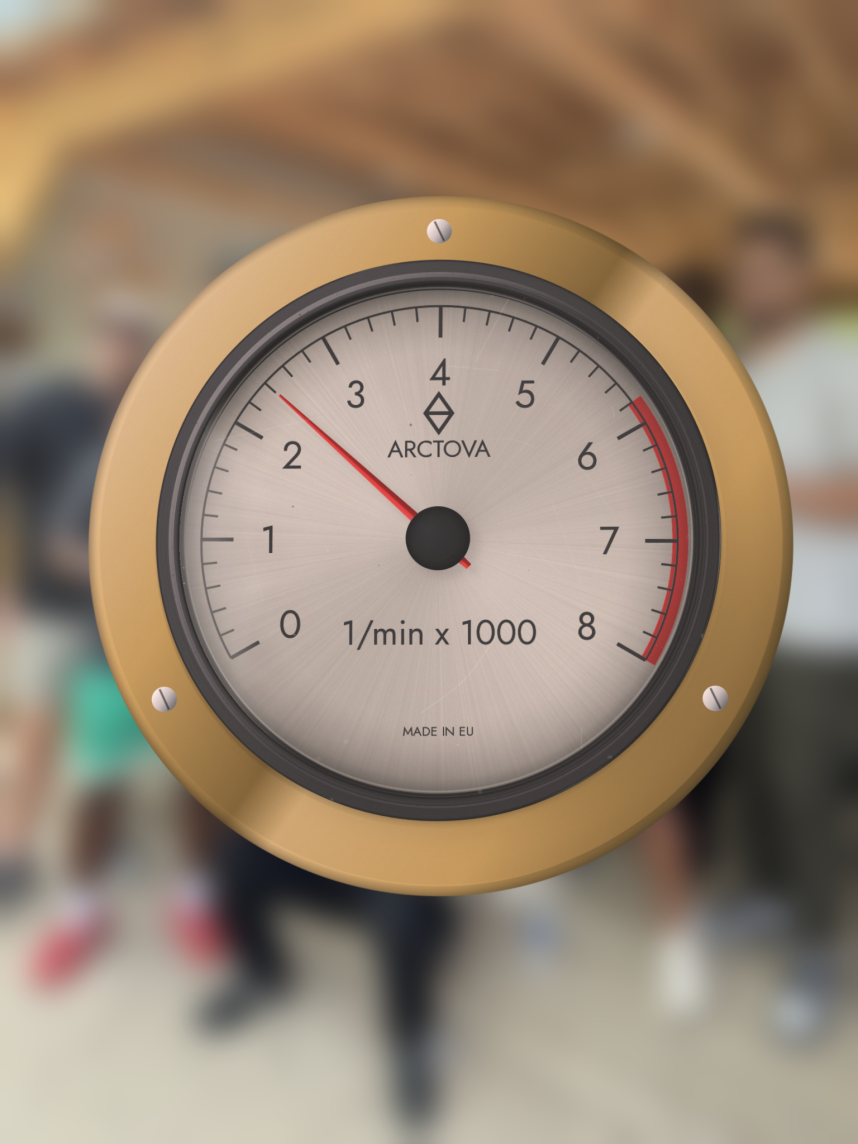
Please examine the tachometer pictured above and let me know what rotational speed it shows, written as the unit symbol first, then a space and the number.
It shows rpm 2400
